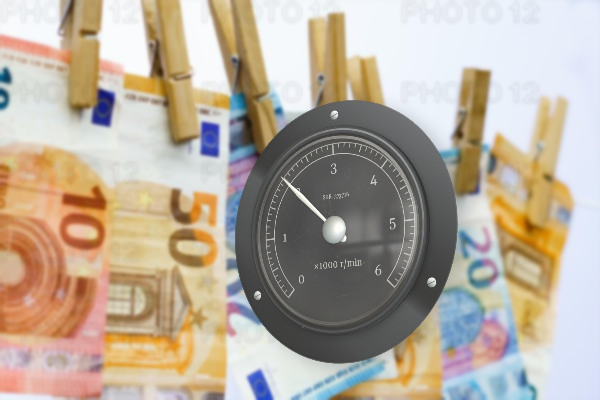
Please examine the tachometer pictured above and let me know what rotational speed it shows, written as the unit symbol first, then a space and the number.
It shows rpm 2000
